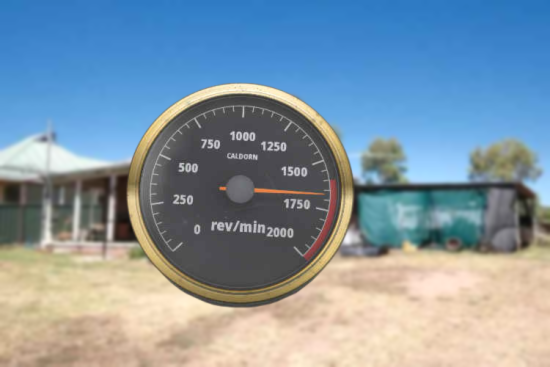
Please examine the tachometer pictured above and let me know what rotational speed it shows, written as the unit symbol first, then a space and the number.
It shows rpm 1675
